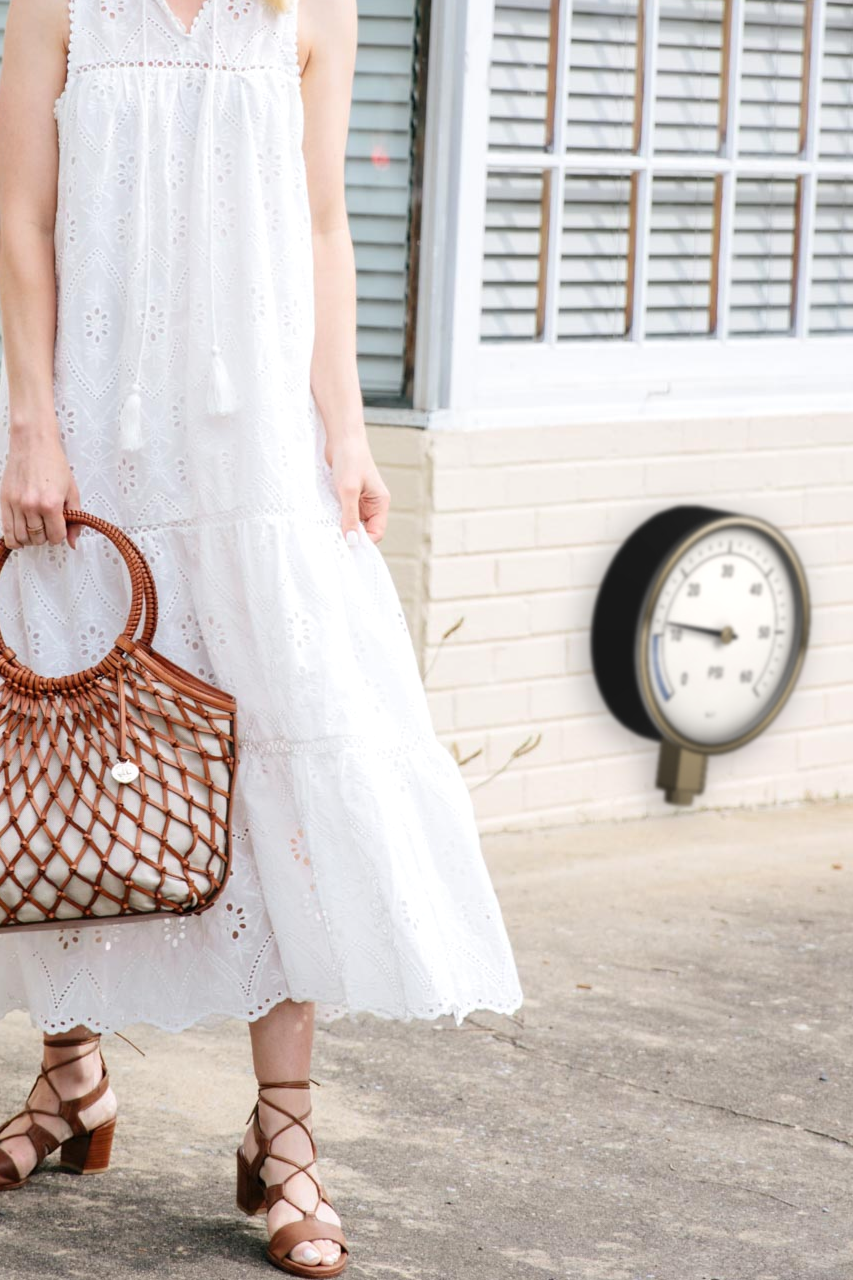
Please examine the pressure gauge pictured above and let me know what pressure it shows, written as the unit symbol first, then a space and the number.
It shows psi 12
